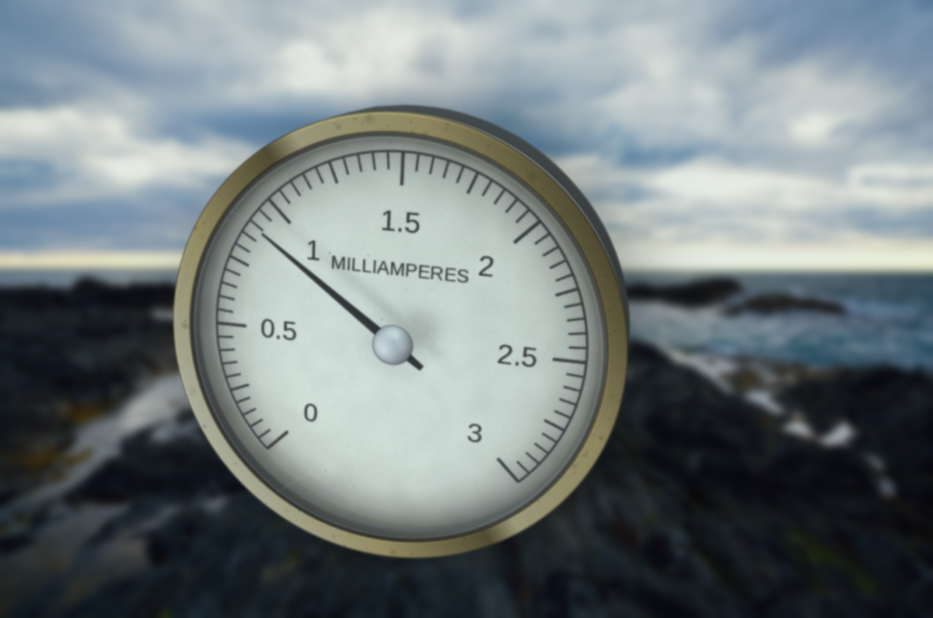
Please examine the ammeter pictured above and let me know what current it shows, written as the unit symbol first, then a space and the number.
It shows mA 0.9
